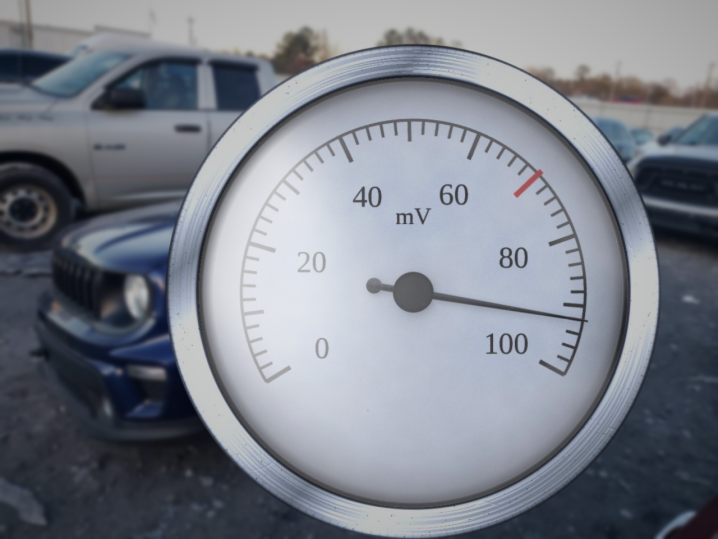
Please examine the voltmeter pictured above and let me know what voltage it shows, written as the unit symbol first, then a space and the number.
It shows mV 92
